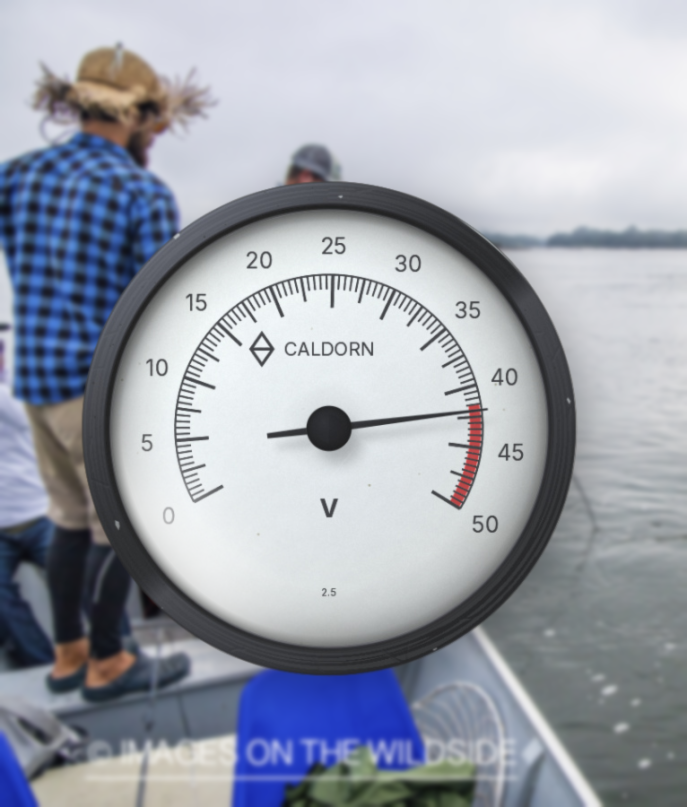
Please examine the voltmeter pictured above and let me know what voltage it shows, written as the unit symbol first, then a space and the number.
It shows V 42
